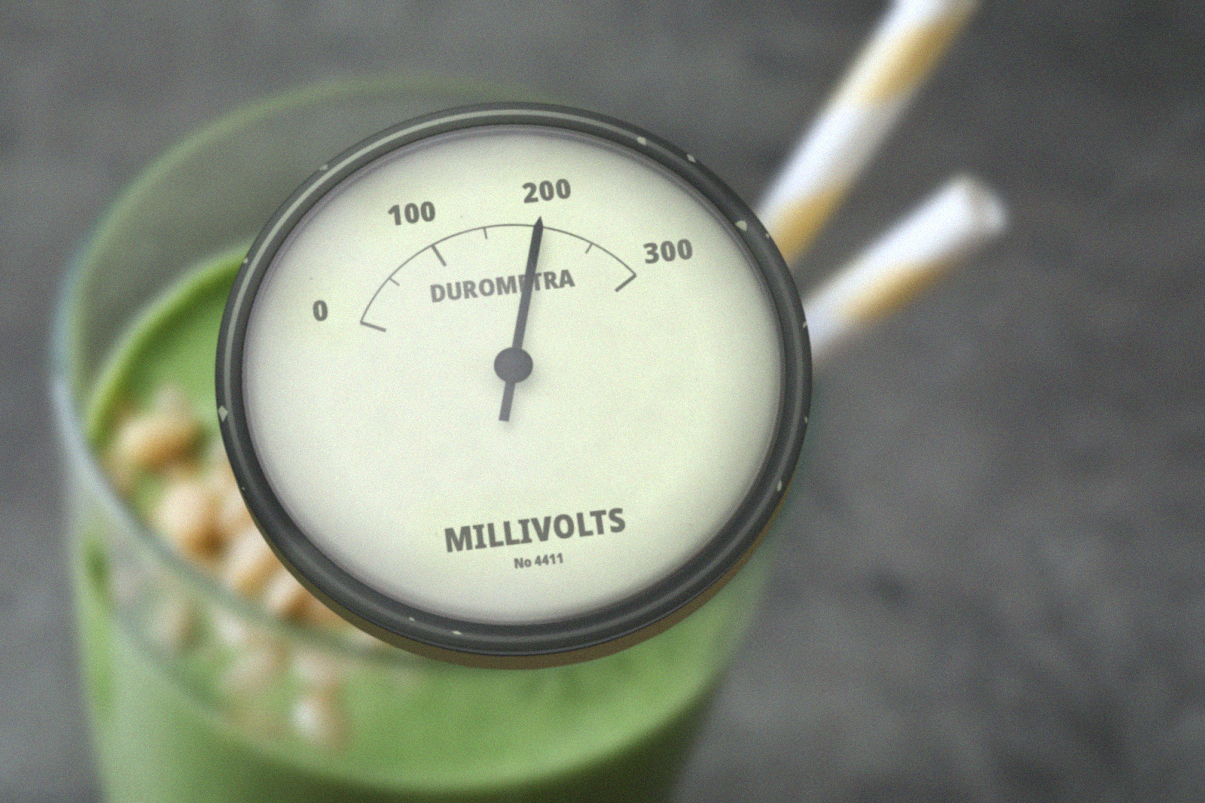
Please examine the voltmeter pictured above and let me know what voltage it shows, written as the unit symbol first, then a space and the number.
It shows mV 200
